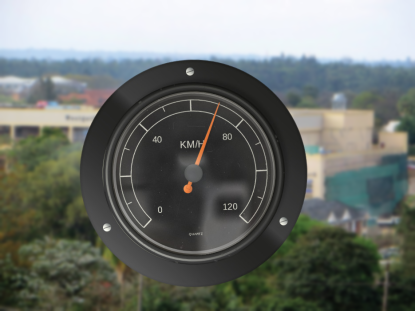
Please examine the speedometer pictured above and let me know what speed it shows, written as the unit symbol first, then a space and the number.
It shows km/h 70
